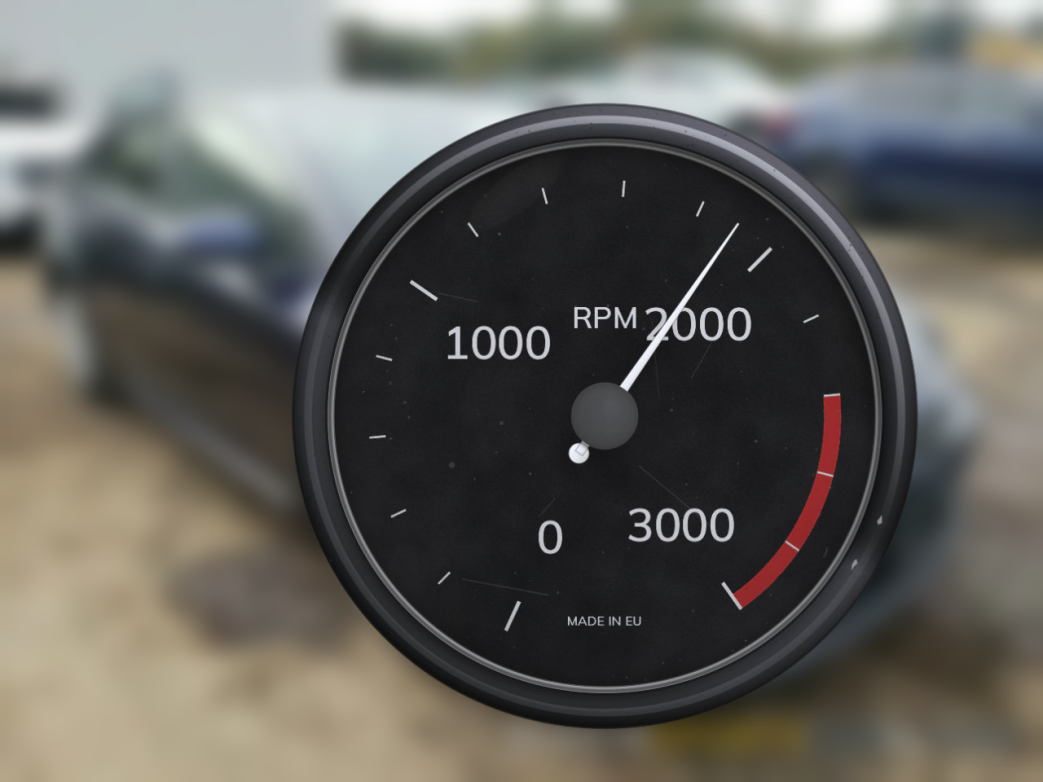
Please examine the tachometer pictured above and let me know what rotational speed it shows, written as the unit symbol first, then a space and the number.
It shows rpm 1900
